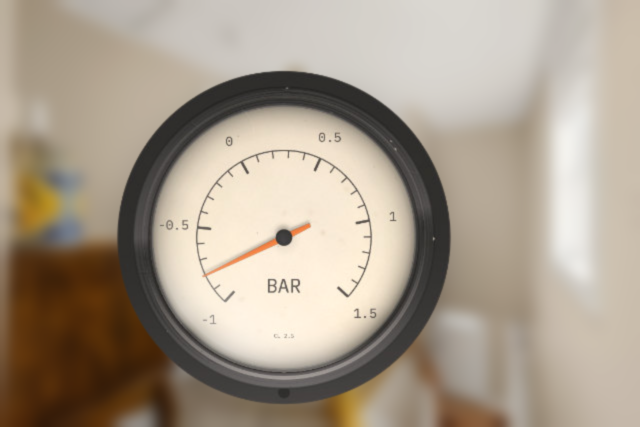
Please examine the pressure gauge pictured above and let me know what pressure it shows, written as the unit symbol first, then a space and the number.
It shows bar -0.8
